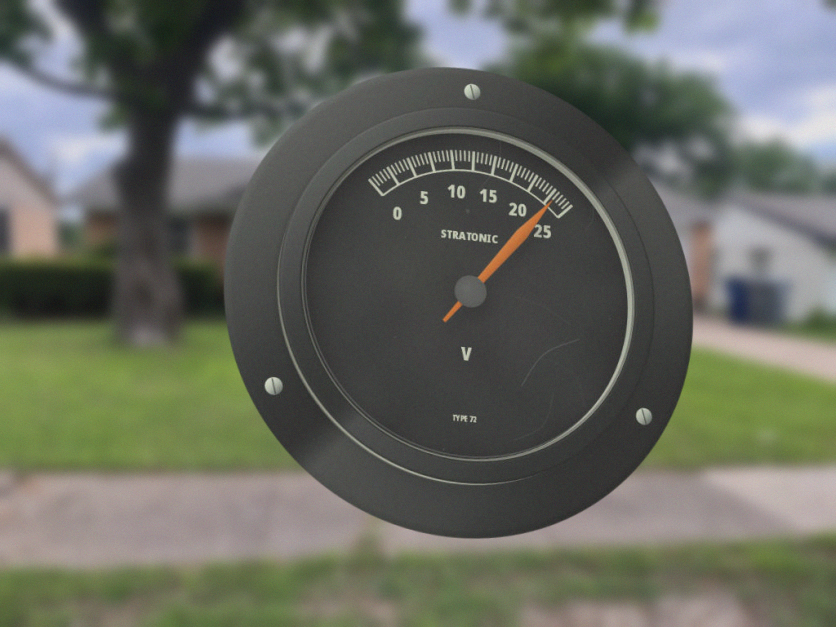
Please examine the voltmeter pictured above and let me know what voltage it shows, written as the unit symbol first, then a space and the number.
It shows V 23
